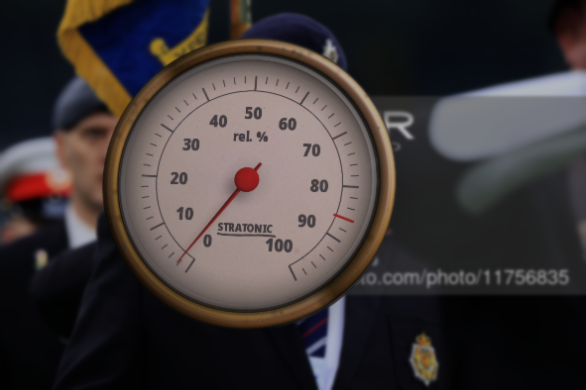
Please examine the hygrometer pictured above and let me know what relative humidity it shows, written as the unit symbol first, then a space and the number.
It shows % 2
